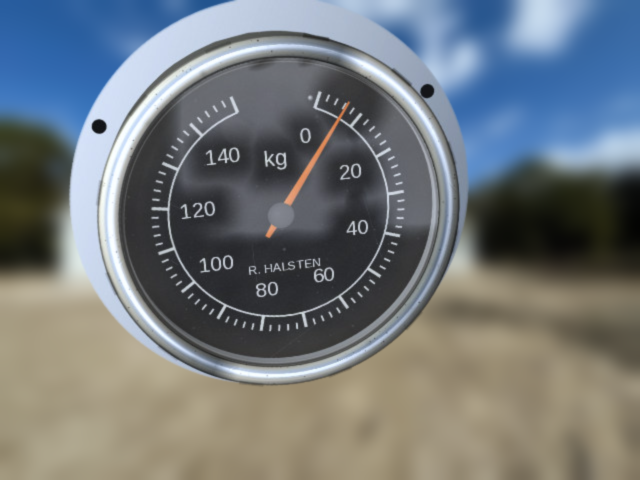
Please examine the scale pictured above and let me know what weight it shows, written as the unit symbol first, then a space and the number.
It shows kg 6
